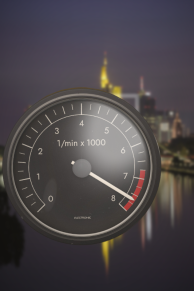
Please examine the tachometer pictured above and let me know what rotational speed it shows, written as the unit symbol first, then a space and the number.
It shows rpm 7625
